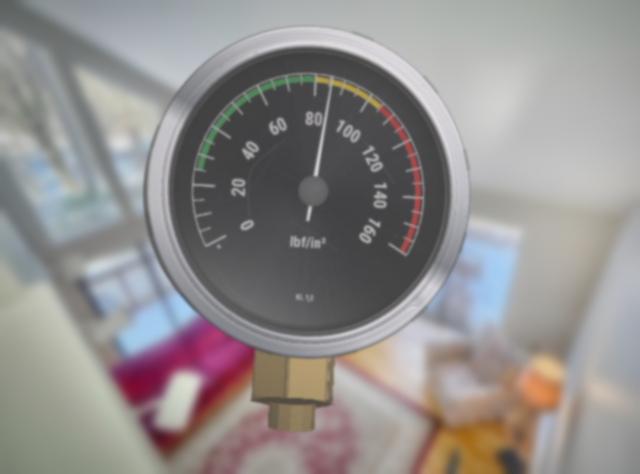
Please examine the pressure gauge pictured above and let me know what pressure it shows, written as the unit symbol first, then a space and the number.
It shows psi 85
